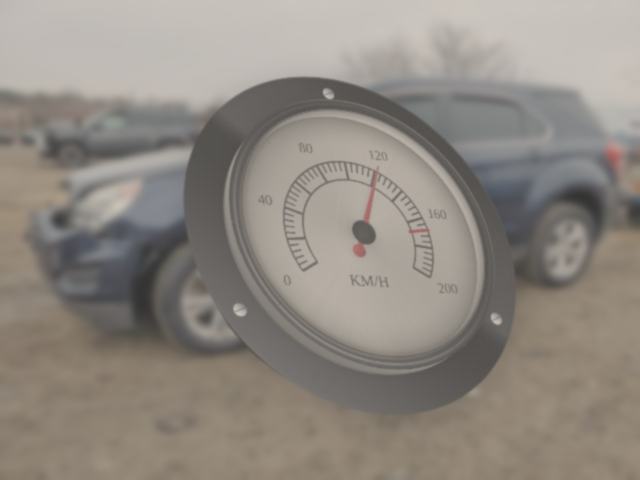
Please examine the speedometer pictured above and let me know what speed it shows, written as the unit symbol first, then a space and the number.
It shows km/h 120
